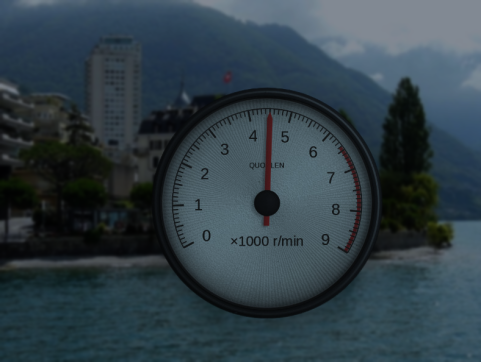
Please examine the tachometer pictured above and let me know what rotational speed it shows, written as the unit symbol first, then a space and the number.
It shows rpm 4500
